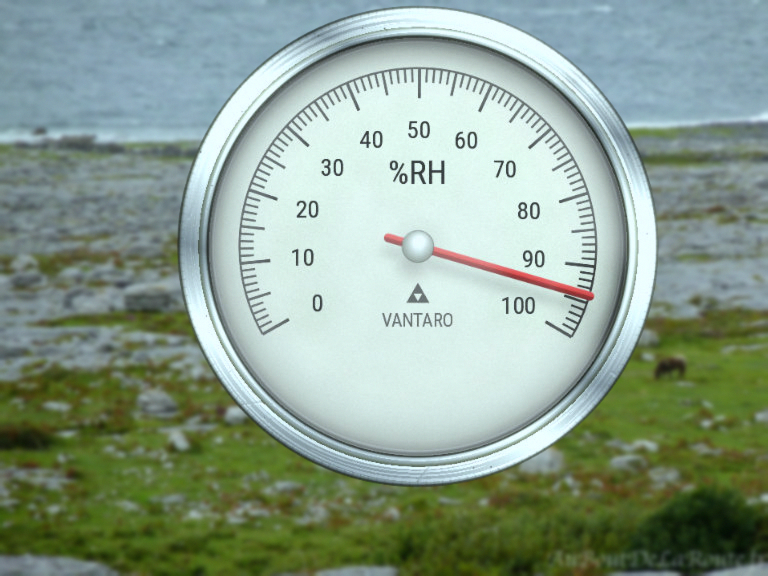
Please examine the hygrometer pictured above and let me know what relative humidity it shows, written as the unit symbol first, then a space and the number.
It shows % 94
